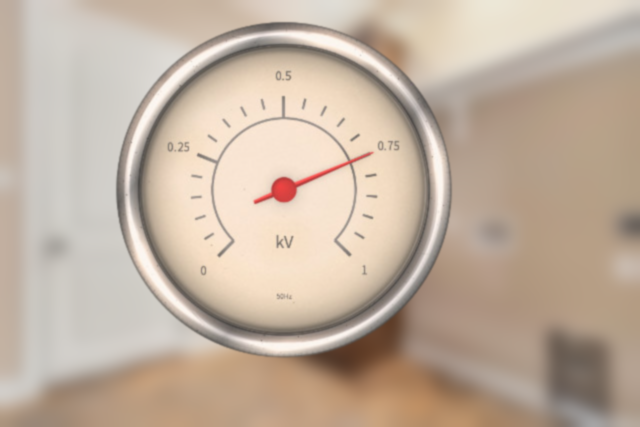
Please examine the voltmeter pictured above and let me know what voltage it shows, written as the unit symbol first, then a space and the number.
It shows kV 0.75
